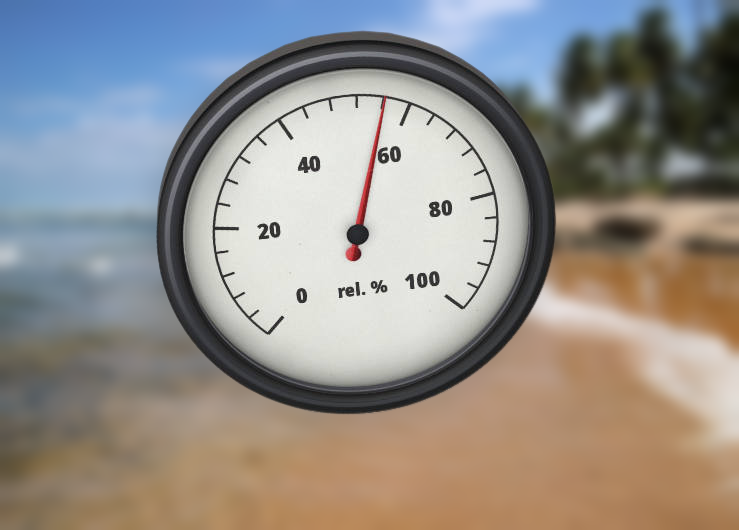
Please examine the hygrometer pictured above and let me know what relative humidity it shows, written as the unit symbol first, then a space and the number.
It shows % 56
